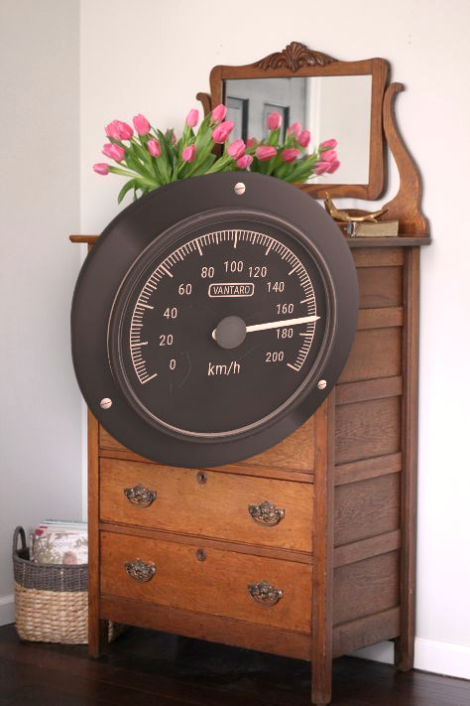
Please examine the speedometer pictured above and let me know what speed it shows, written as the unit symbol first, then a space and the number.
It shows km/h 170
